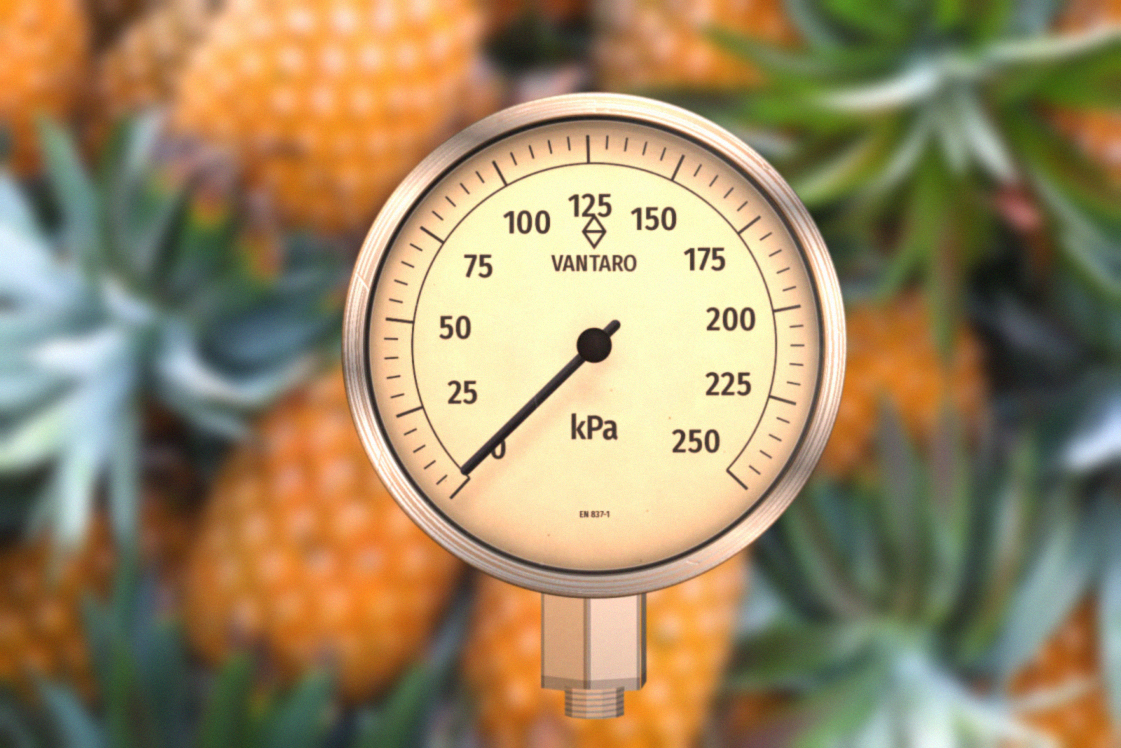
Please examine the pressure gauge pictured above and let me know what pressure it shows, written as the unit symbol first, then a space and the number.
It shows kPa 2.5
